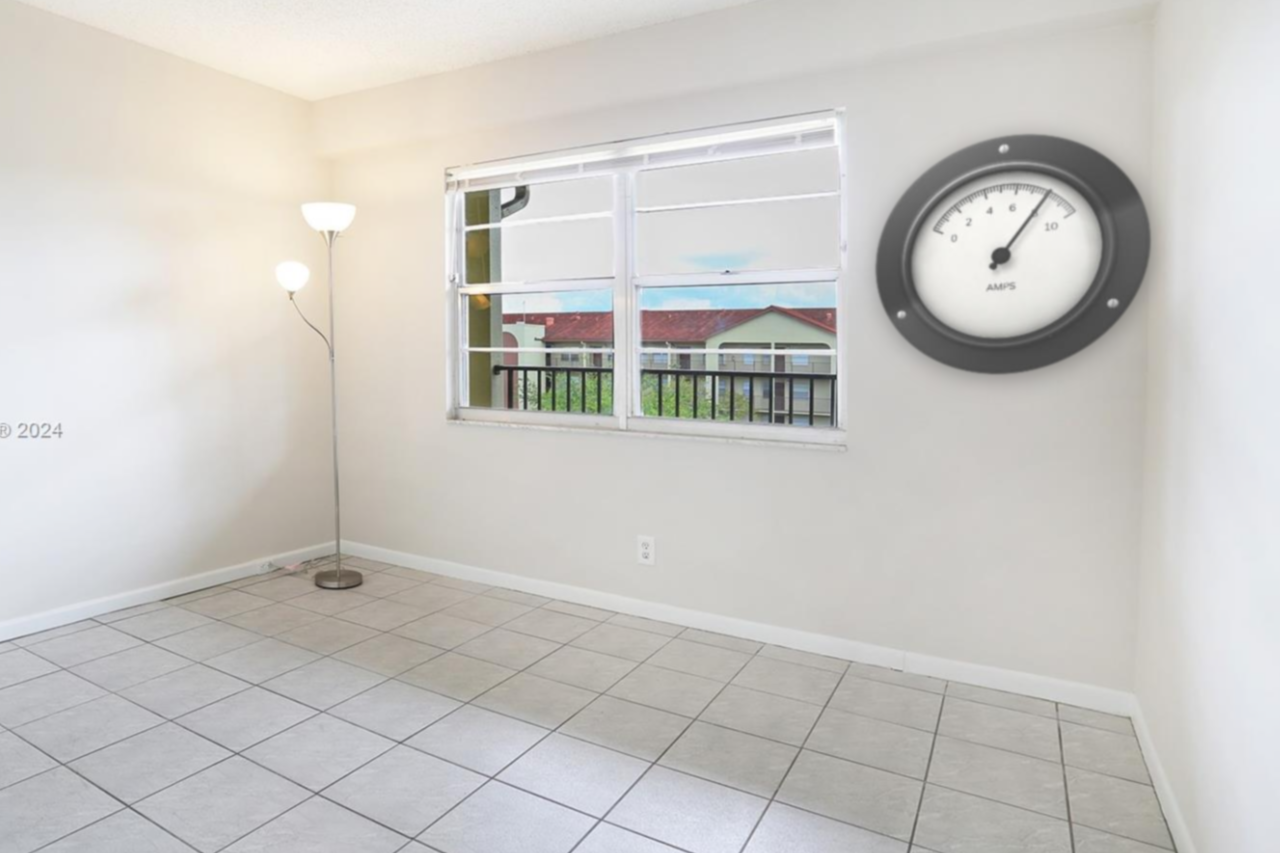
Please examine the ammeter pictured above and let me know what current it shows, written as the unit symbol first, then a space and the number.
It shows A 8
